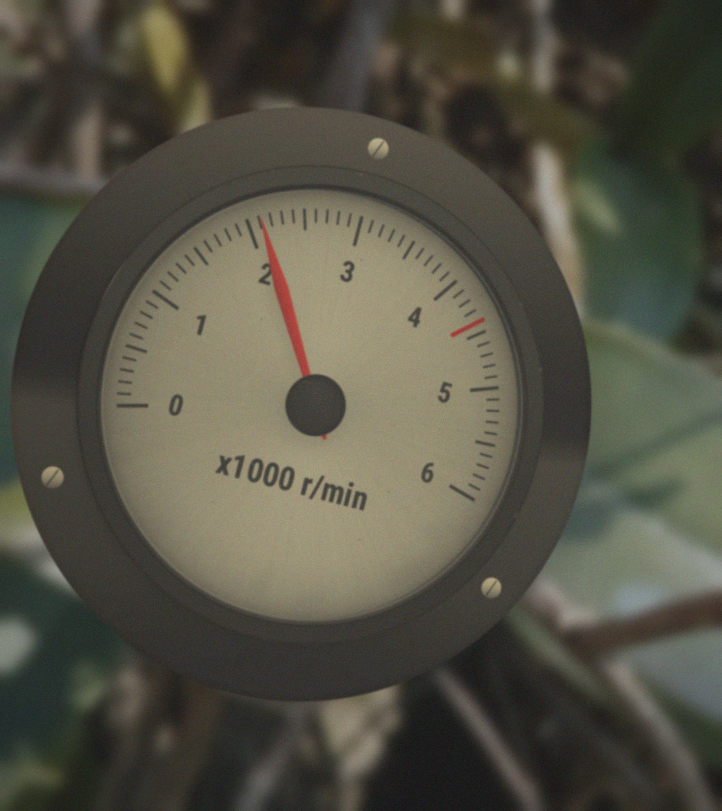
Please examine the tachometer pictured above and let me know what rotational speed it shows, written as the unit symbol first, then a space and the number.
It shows rpm 2100
